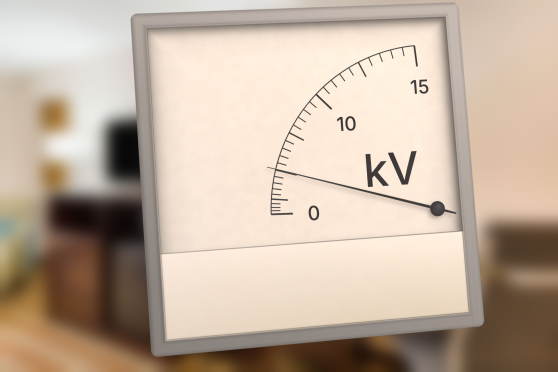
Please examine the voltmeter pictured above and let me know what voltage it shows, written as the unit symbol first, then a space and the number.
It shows kV 5
